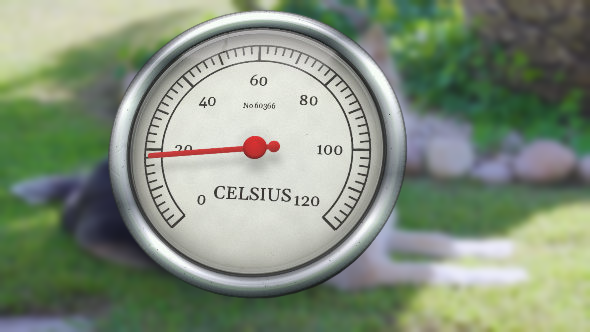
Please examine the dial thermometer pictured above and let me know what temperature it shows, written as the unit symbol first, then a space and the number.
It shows °C 18
